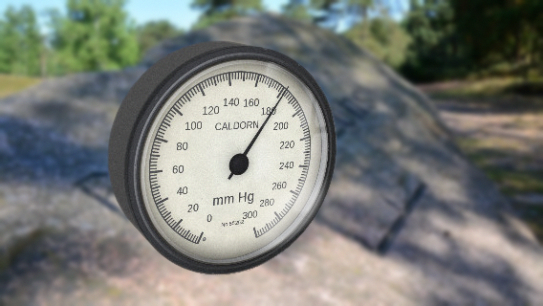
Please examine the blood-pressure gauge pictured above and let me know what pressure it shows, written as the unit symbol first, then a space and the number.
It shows mmHg 180
